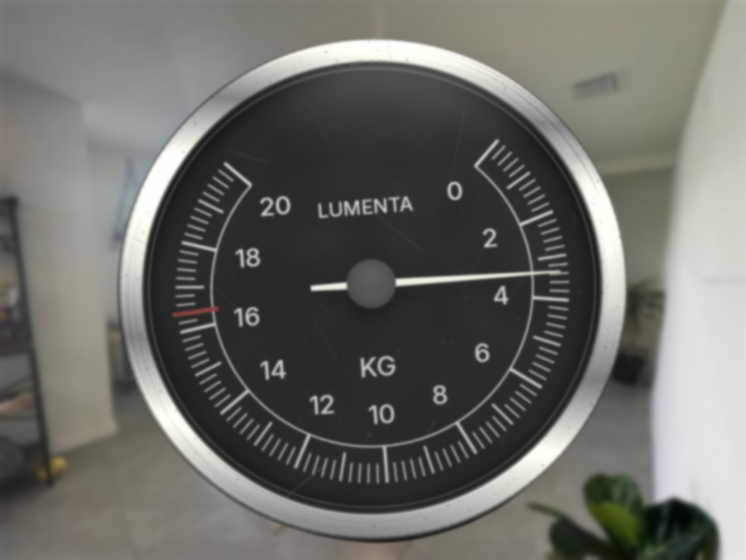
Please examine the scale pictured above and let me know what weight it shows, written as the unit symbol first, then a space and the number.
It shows kg 3.4
